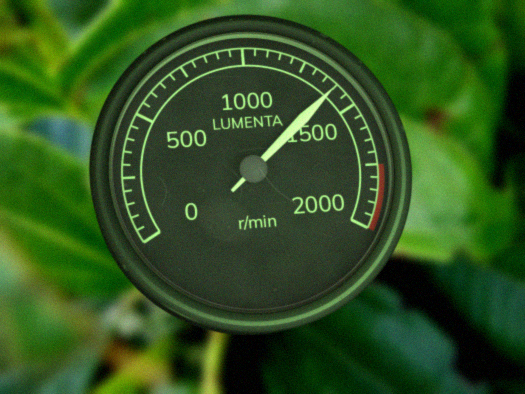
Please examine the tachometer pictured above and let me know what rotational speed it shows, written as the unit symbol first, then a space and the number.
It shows rpm 1400
